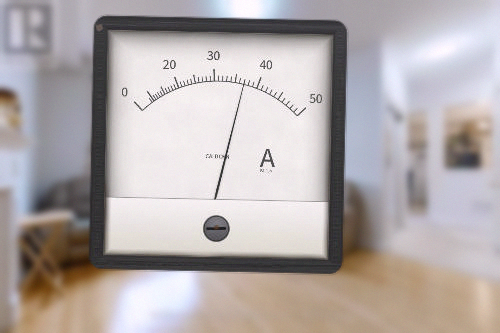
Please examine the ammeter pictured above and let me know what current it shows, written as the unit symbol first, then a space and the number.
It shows A 37
